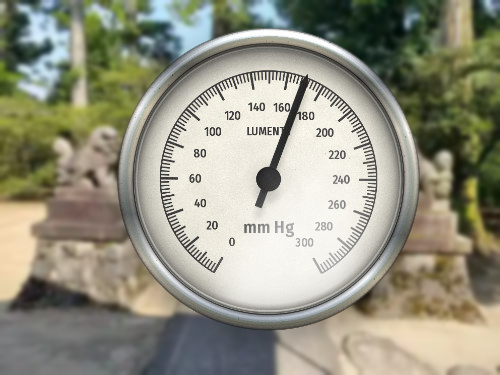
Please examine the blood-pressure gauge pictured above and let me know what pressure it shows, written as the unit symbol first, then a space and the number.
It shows mmHg 170
